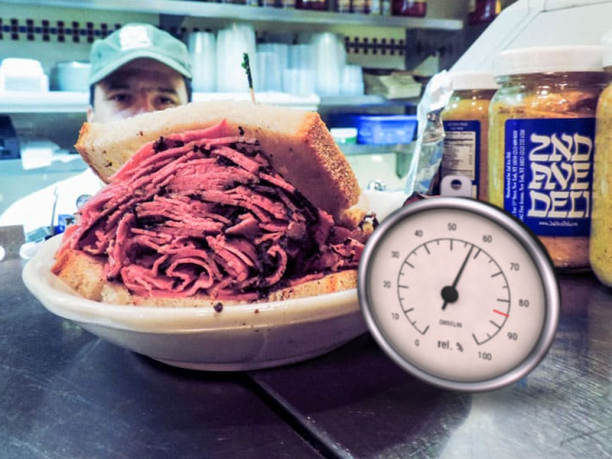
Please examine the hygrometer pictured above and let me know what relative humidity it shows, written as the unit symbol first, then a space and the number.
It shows % 57.5
